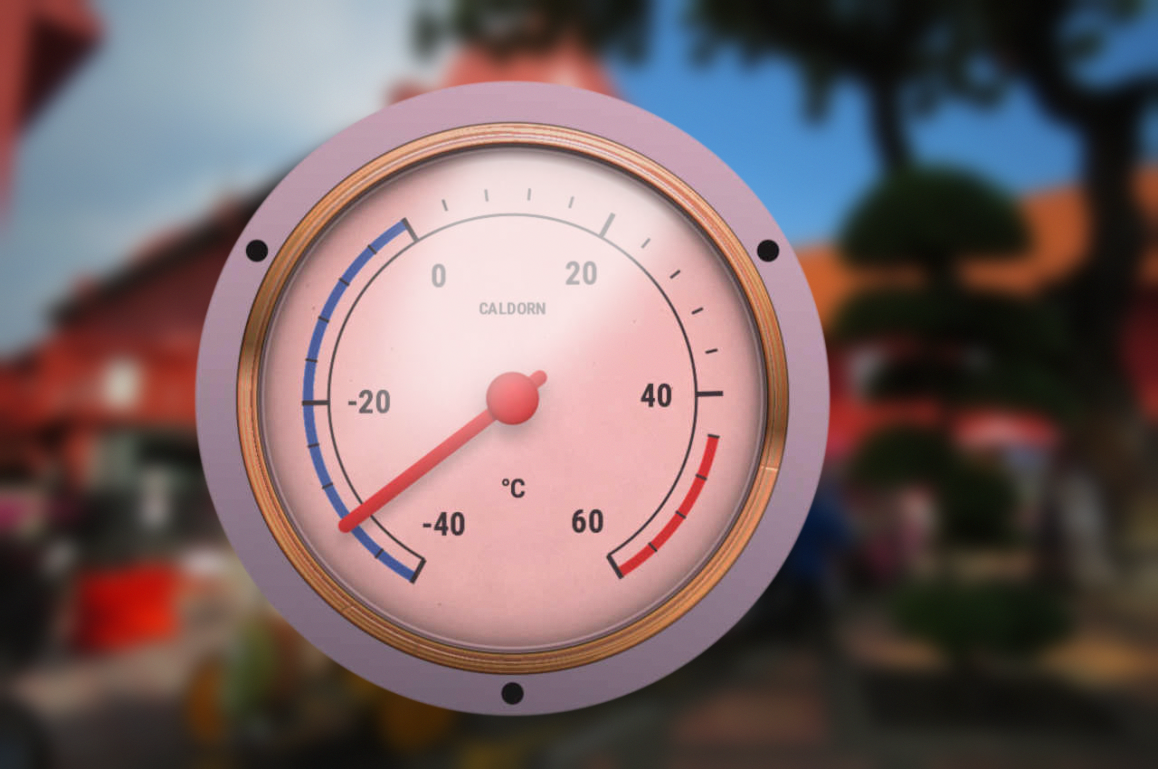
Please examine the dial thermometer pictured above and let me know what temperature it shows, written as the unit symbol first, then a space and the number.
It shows °C -32
